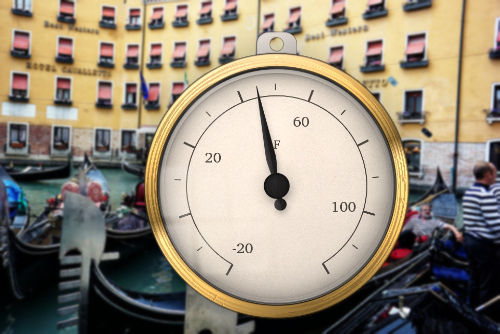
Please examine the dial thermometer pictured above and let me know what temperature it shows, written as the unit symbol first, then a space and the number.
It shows °F 45
